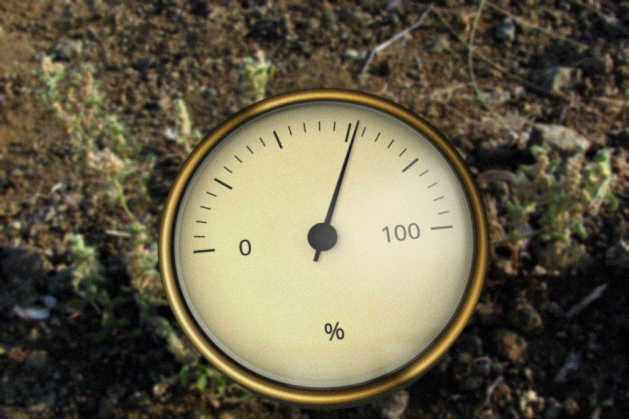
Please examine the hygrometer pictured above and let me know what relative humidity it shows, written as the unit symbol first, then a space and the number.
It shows % 62
